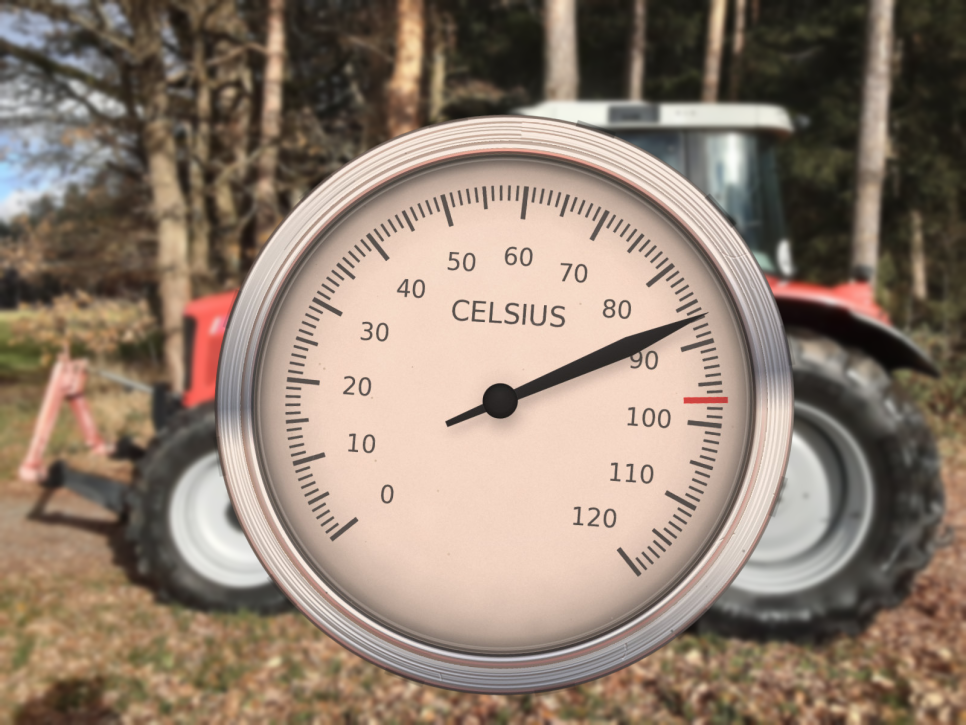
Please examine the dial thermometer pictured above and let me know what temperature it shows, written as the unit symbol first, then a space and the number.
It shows °C 87
